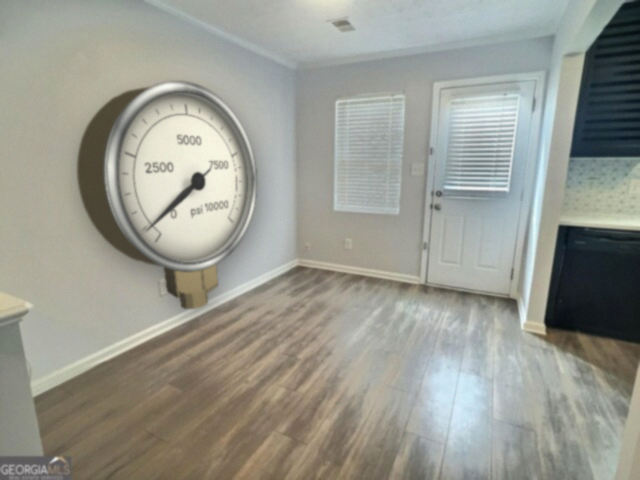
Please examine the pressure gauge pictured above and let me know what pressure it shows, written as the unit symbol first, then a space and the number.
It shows psi 500
